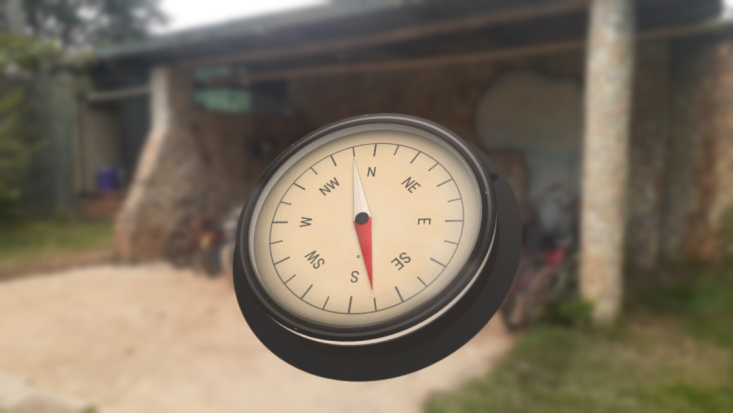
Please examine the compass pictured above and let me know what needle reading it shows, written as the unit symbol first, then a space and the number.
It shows ° 165
